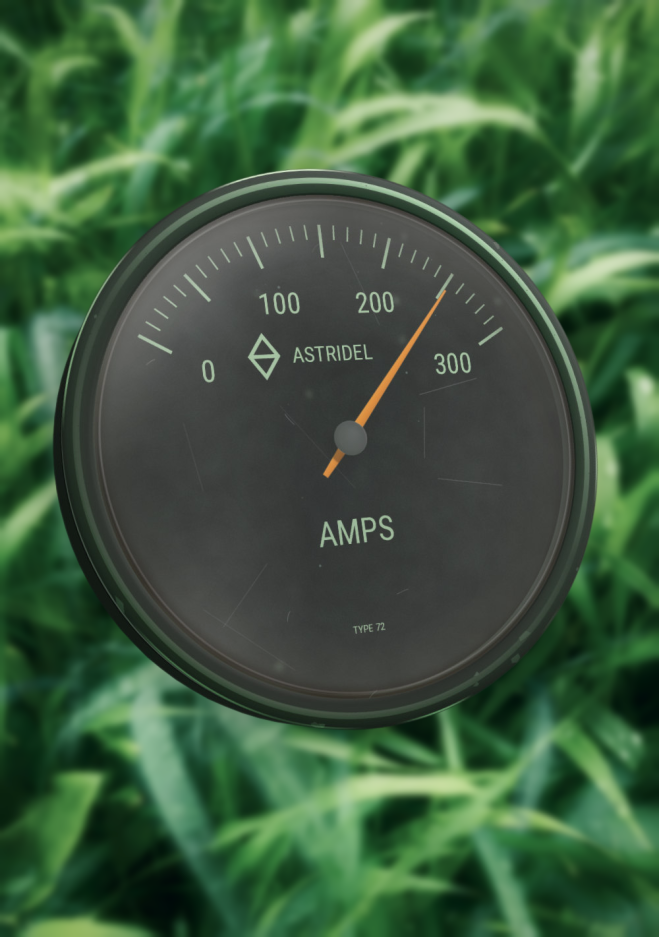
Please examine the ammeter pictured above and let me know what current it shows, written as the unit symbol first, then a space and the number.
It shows A 250
